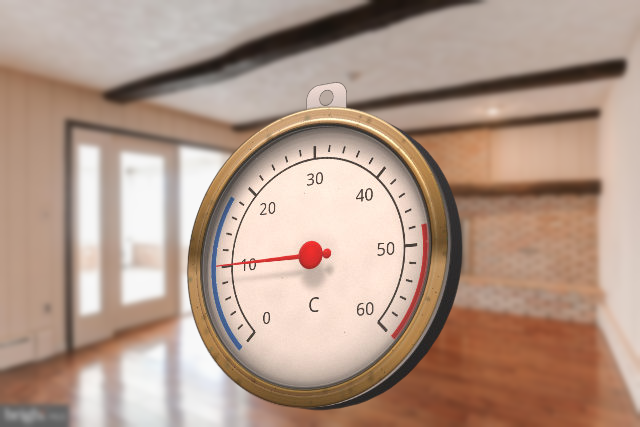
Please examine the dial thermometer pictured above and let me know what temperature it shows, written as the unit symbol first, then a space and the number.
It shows °C 10
